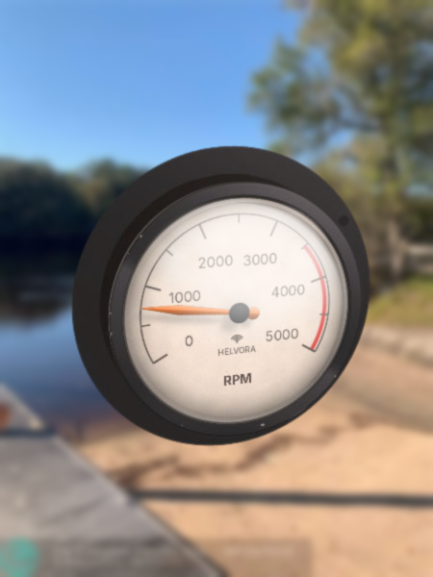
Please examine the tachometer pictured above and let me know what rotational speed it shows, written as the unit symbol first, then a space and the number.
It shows rpm 750
